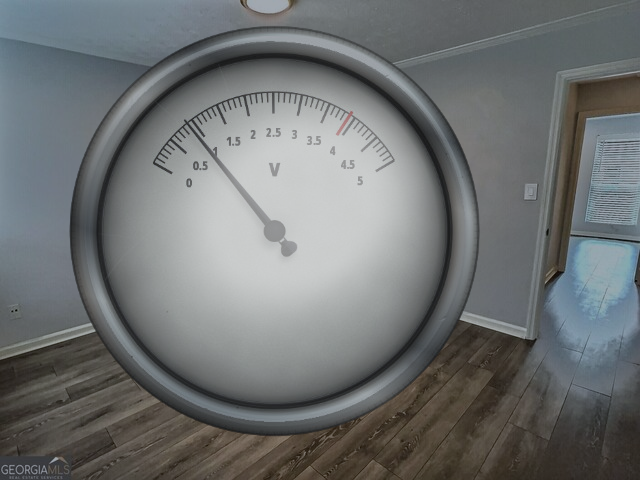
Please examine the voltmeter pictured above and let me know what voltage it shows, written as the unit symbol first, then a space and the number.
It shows V 0.9
